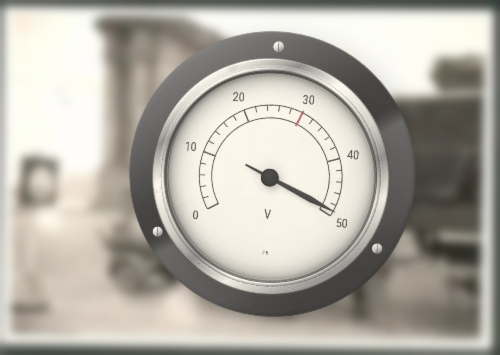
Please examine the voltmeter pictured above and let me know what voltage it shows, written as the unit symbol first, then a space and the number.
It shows V 49
